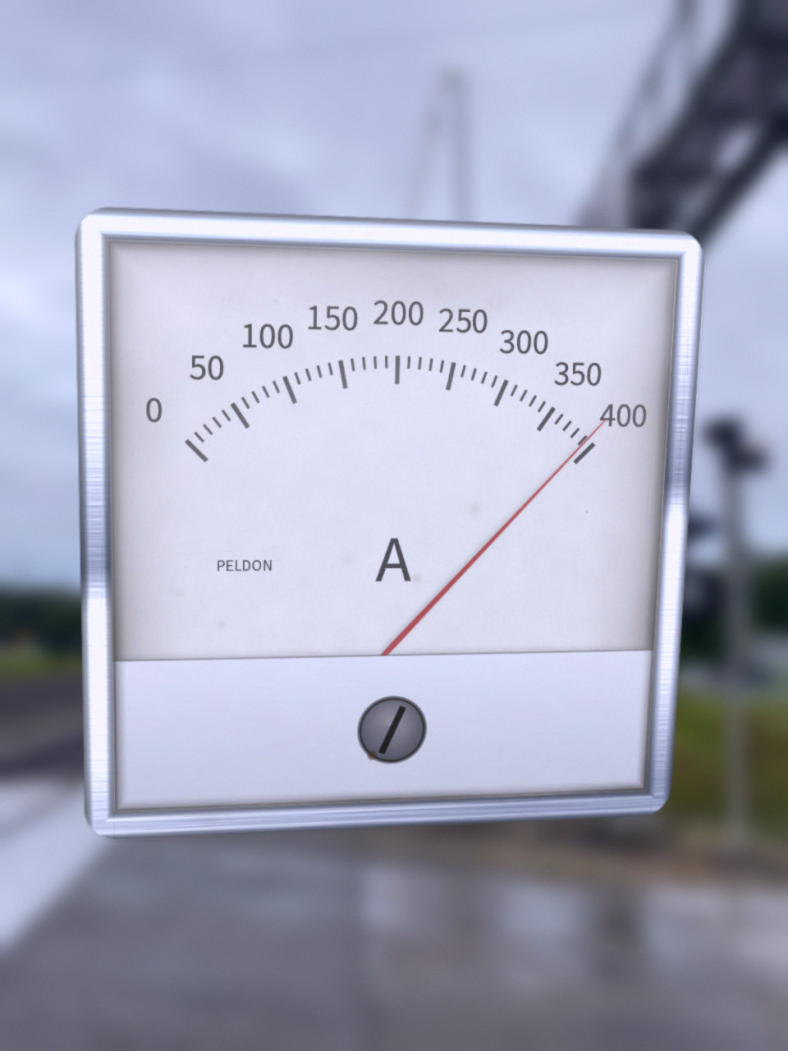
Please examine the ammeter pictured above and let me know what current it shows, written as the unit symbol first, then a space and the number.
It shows A 390
